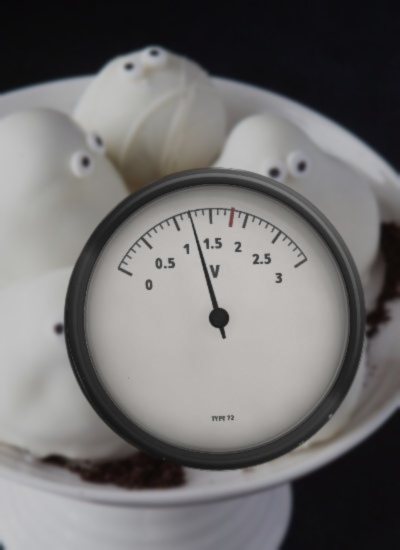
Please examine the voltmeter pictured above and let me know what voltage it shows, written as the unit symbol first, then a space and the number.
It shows V 1.2
